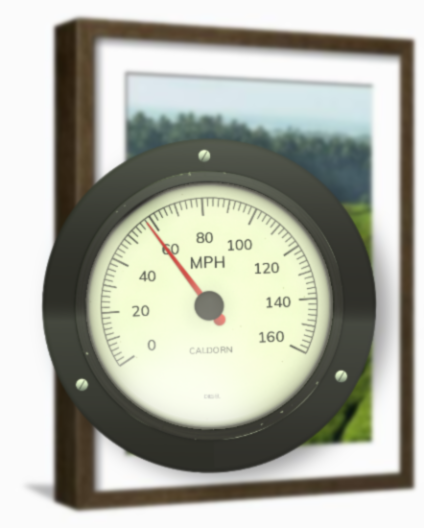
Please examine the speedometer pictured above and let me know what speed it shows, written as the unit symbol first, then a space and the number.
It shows mph 58
